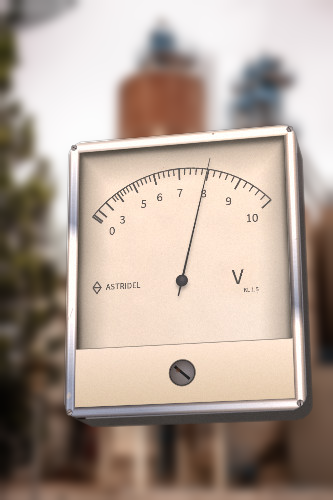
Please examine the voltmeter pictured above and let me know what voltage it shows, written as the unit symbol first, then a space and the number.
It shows V 8
